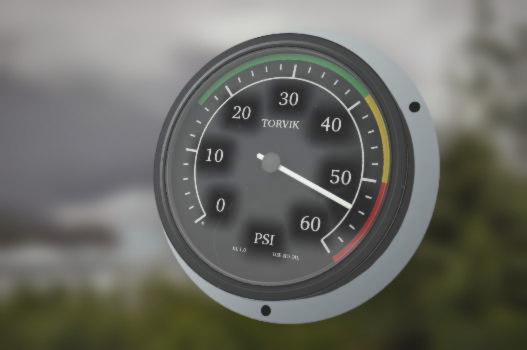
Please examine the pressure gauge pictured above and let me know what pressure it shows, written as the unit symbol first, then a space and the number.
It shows psi 54
